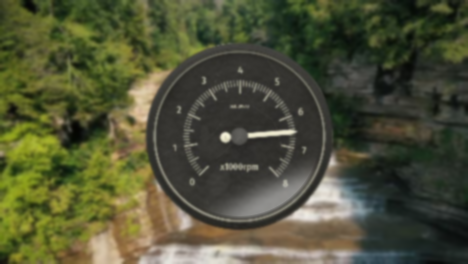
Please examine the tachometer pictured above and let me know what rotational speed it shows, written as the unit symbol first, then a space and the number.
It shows rpm 6500
